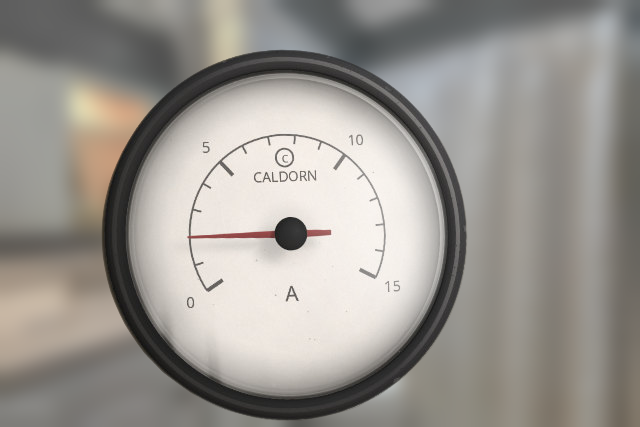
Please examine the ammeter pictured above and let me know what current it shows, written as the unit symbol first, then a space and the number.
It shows A 2
